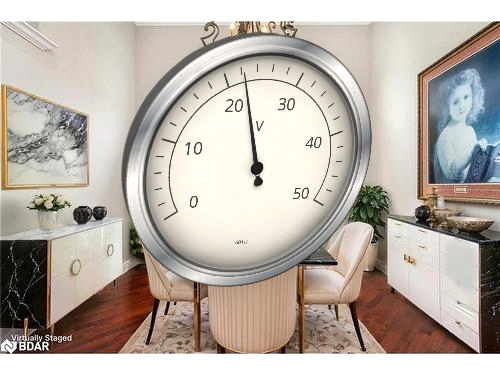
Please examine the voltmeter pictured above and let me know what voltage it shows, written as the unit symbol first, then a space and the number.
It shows V 22
